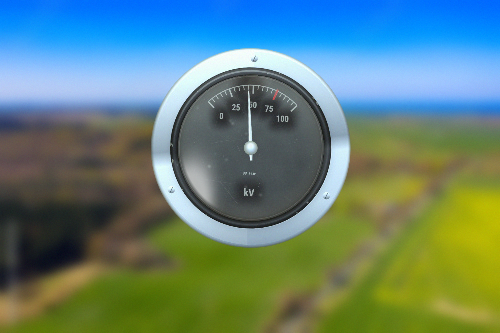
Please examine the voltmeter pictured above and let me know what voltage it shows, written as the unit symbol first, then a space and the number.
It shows kV 45
